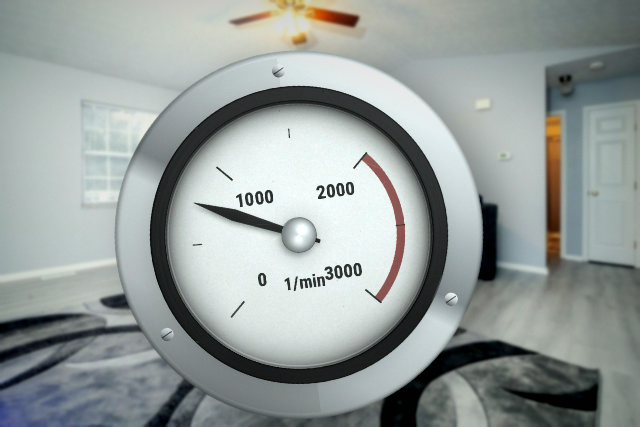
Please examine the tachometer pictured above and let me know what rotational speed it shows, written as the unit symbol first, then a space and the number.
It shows rpm 750
